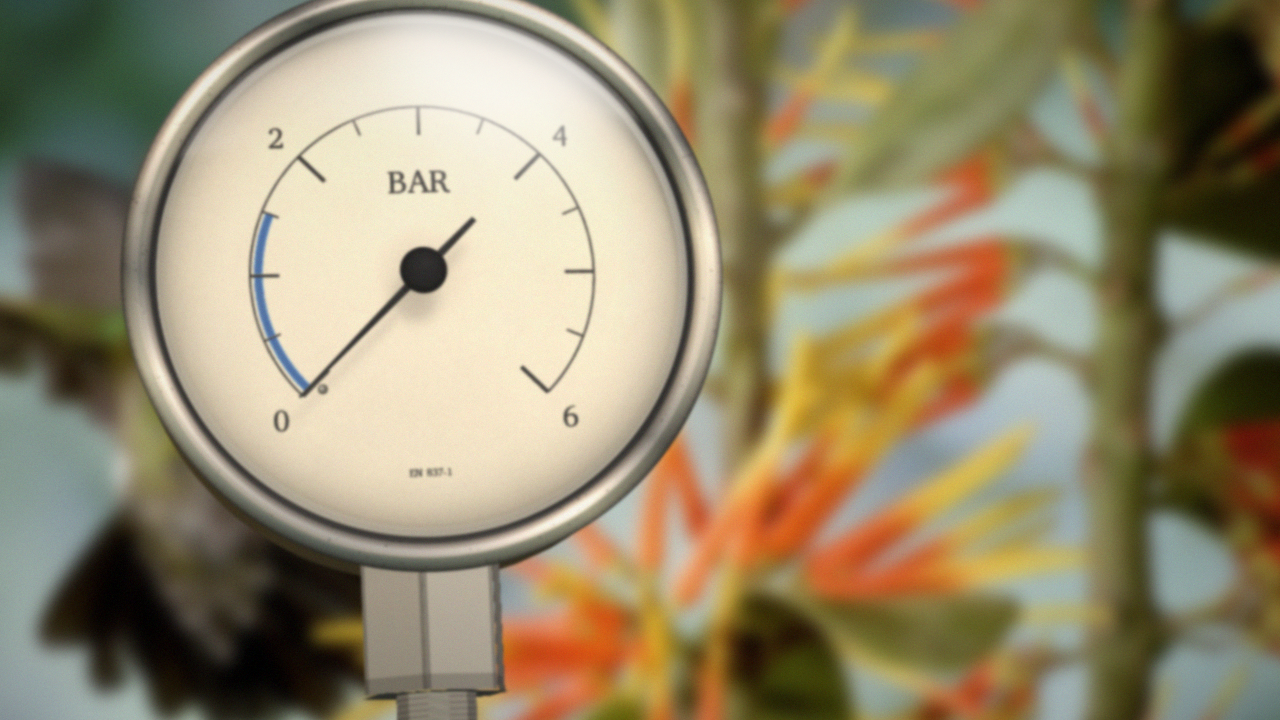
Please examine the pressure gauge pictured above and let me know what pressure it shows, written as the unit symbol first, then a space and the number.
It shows bar 0
